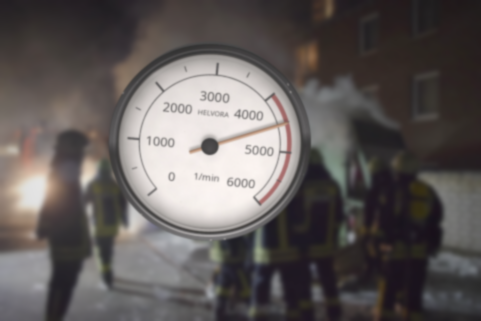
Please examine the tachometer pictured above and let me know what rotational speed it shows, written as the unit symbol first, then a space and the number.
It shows rpm 4500
